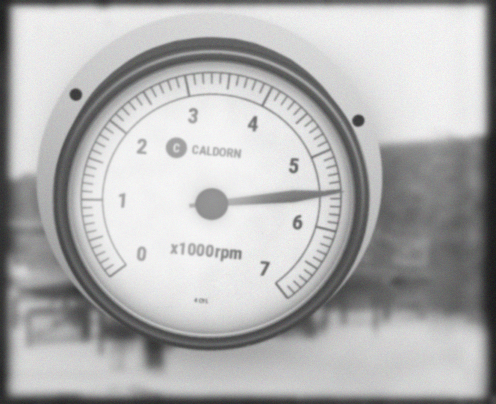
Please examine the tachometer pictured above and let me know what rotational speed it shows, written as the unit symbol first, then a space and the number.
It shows rpm 5500
